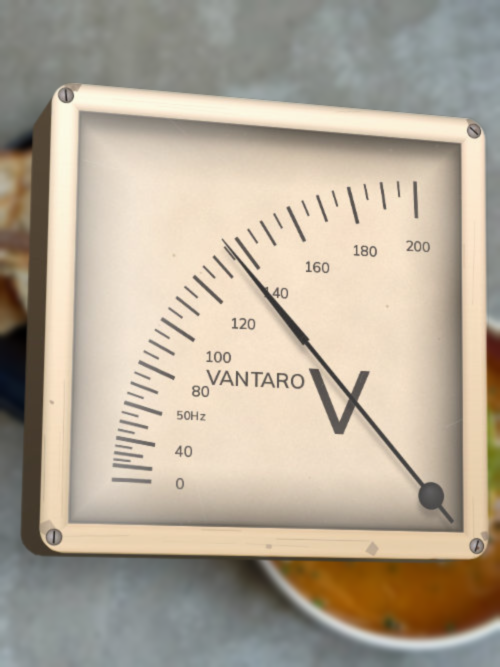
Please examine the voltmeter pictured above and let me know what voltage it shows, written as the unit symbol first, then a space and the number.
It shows V 135
